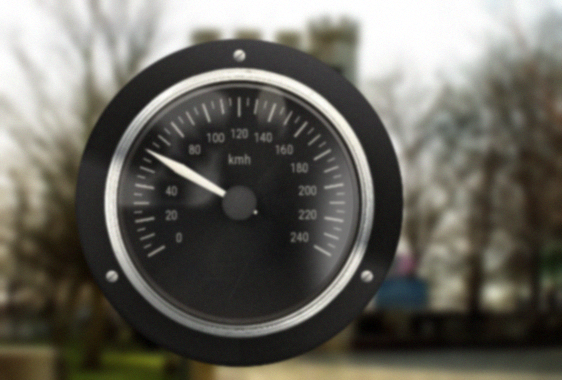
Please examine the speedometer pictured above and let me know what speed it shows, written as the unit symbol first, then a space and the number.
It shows km/h 60
